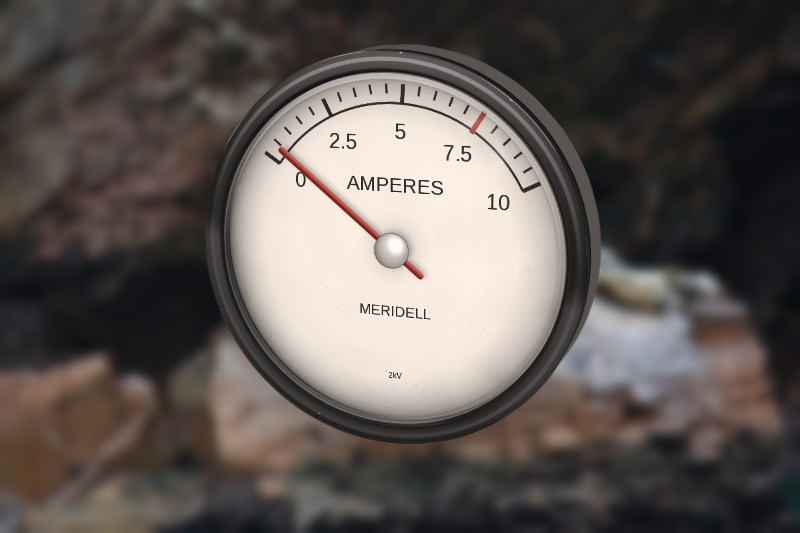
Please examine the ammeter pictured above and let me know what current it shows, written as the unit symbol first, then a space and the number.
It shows A 0.5
